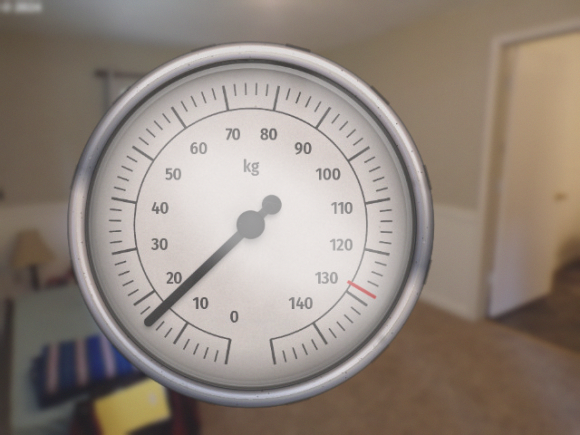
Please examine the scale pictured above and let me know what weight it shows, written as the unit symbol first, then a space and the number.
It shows kg 16
